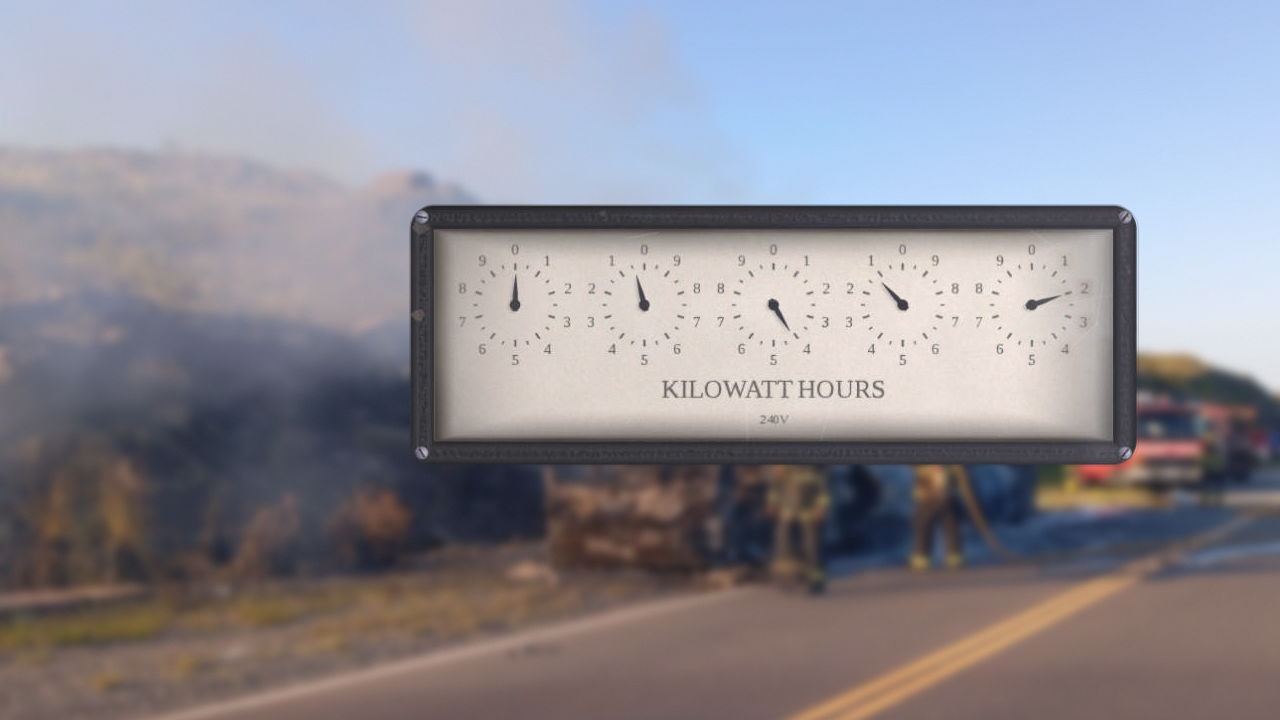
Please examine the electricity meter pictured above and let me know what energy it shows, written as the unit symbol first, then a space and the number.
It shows kWh 412
